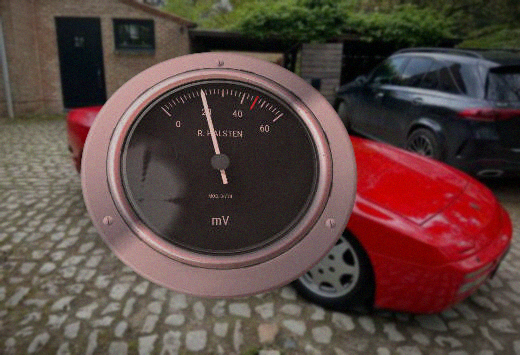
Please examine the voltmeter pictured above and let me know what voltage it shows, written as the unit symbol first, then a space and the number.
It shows mV 20
